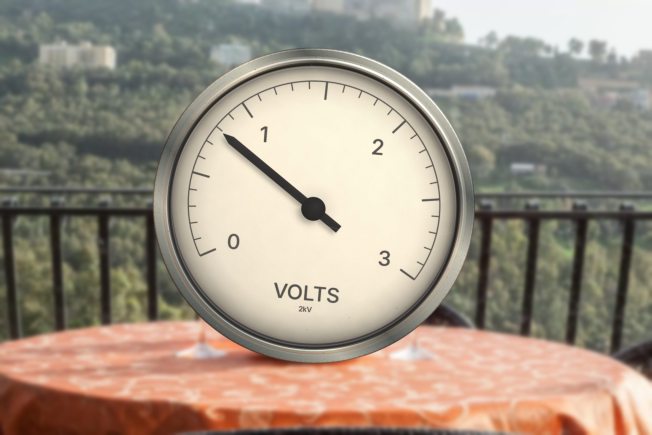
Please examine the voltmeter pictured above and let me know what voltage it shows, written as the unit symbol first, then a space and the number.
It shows V 0.8
